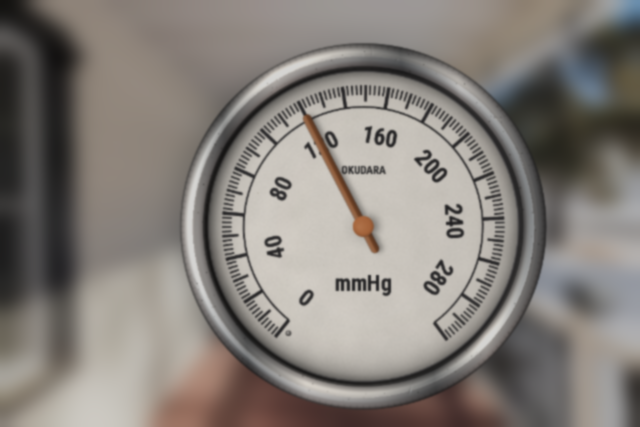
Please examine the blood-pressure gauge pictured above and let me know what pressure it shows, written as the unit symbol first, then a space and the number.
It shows mmHg 120
